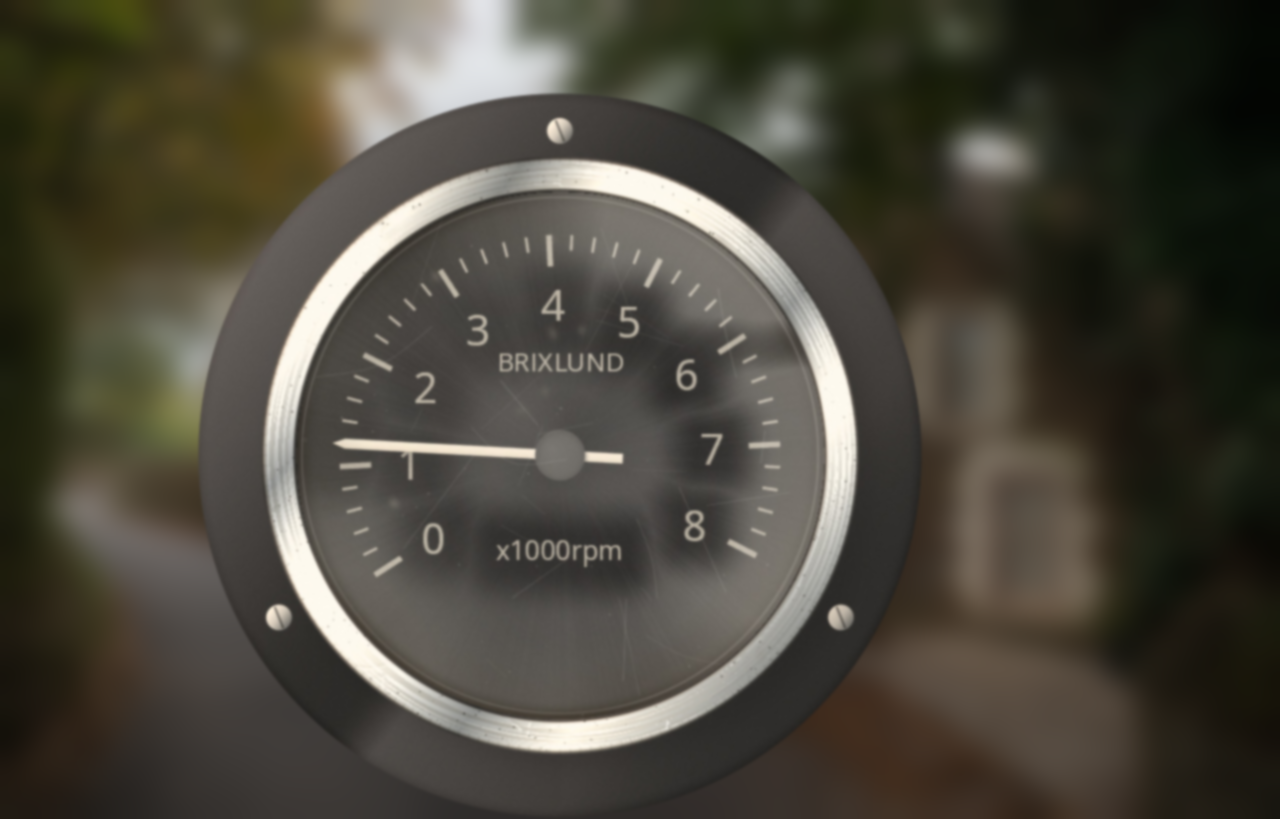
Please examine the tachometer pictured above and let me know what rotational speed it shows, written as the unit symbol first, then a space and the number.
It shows rpm 1200
